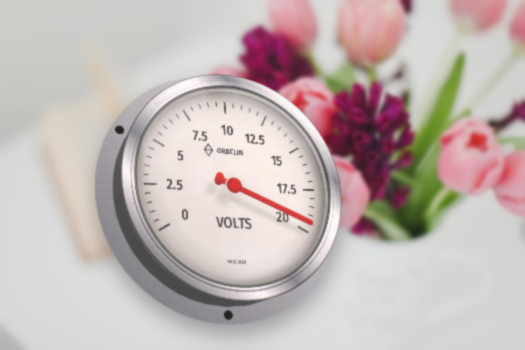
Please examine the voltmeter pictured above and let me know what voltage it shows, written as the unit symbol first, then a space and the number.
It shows V 19.5
